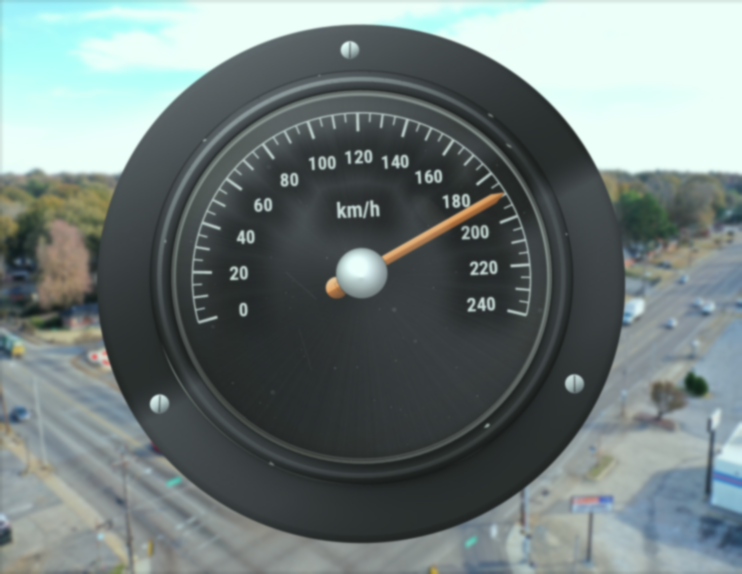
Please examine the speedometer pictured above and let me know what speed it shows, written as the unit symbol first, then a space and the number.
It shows km/h 190
